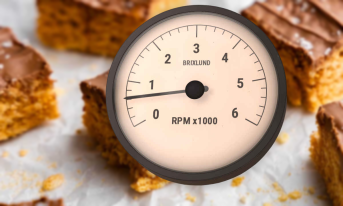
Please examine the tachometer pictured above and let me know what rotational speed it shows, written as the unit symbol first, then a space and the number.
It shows rpm 600
